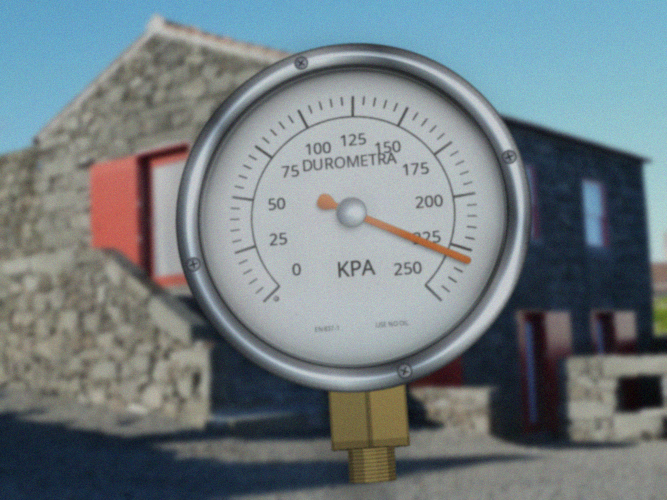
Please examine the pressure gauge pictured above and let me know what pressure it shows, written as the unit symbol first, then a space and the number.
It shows kPa 230
